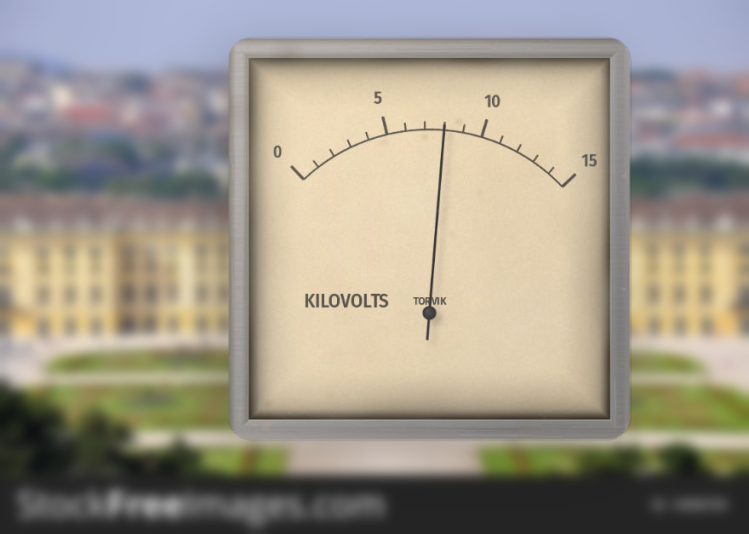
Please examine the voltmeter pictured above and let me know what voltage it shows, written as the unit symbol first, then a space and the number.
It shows kV 8
